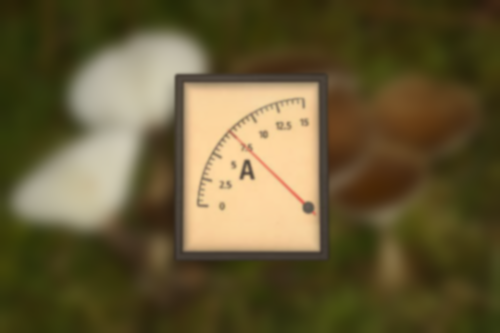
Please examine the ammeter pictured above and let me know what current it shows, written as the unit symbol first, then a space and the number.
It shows A 7.5
